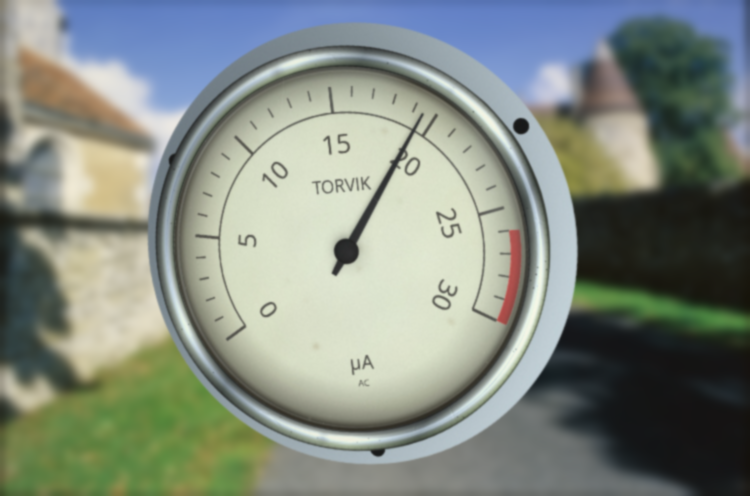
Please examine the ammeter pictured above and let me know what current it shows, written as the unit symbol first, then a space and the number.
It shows µA 19.5
